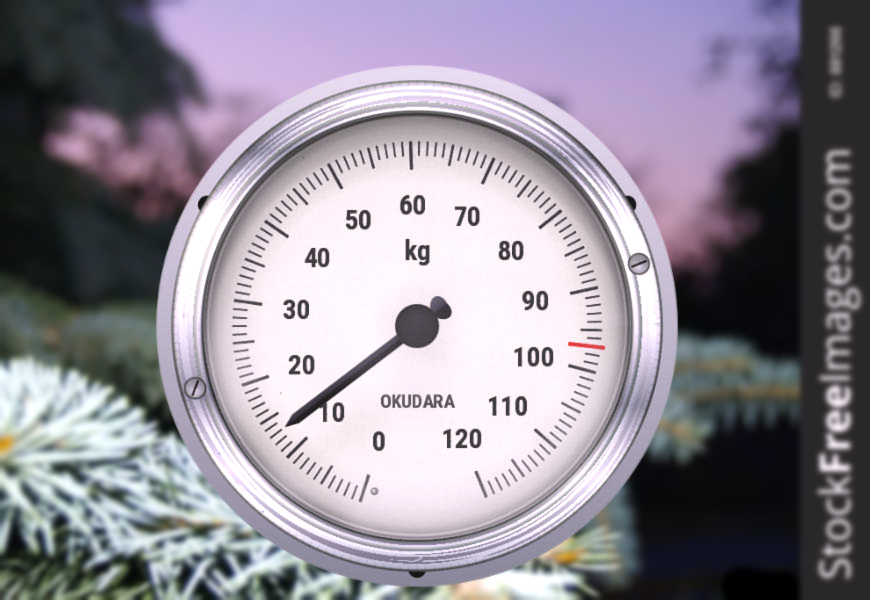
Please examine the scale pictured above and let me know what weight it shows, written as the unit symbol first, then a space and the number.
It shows kg 13
